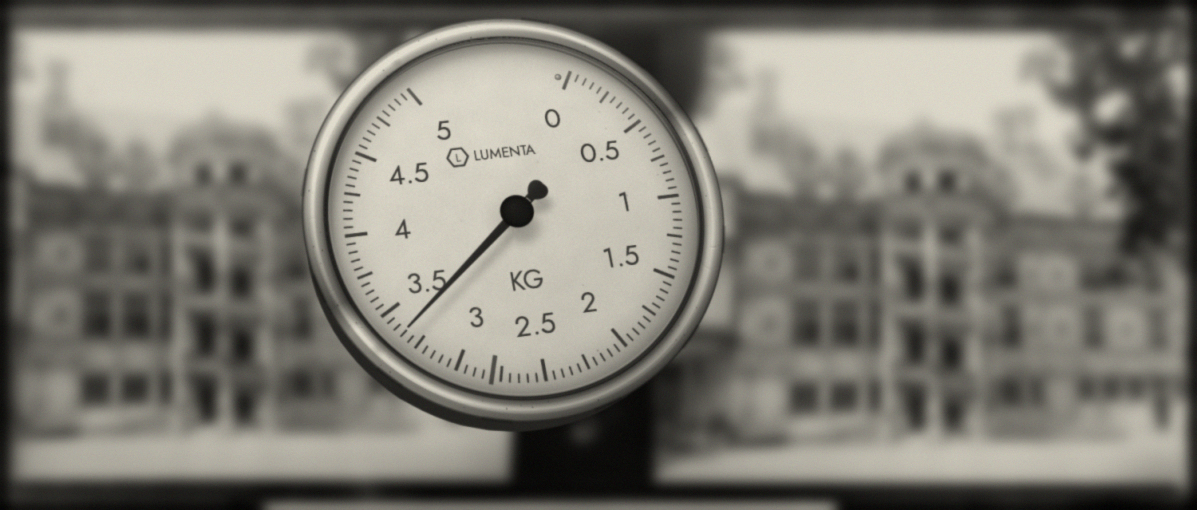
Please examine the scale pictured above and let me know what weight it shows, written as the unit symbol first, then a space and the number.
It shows kg 3.35
